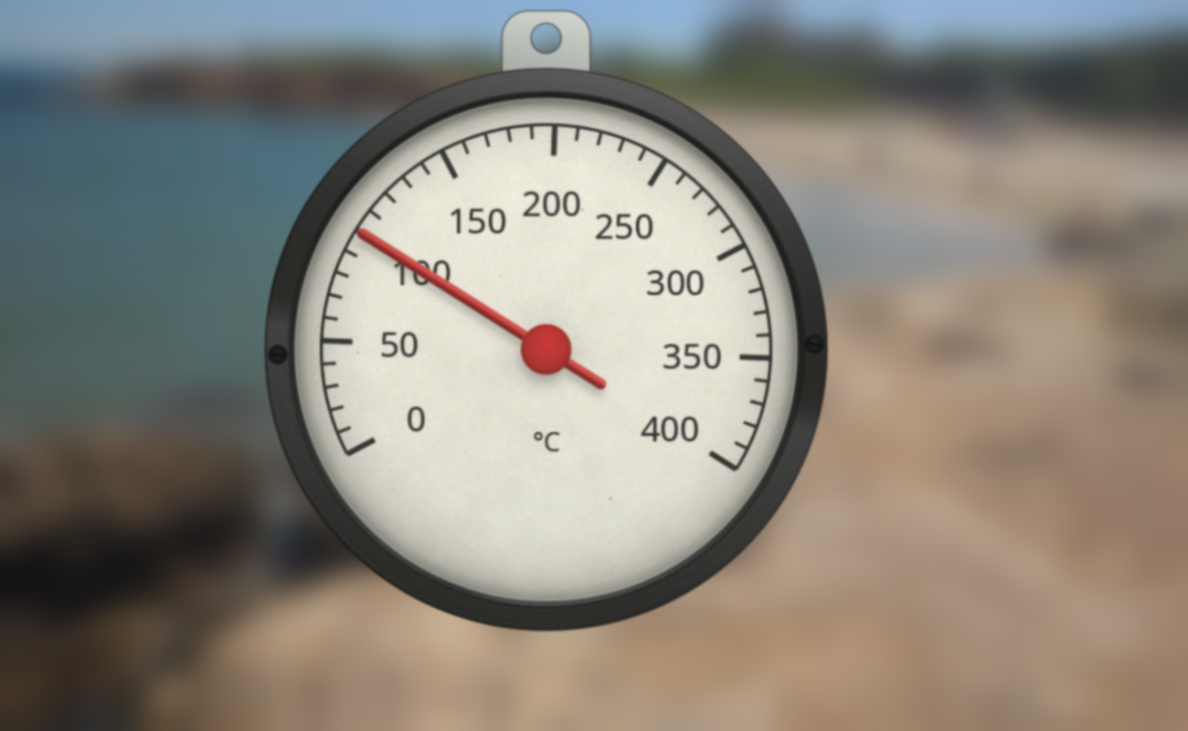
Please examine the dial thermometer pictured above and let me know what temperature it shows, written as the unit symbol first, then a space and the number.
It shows °C 100
